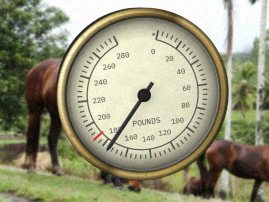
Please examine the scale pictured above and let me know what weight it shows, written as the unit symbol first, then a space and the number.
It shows lb 176
